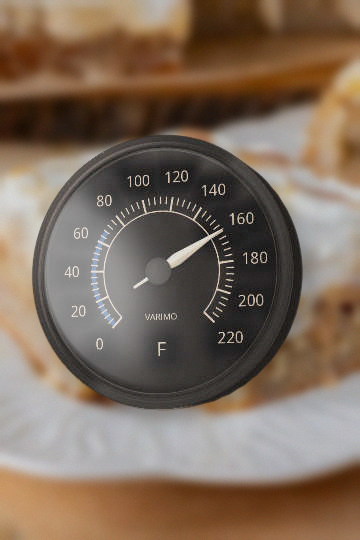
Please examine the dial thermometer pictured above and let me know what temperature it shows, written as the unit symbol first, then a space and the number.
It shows °F 160
